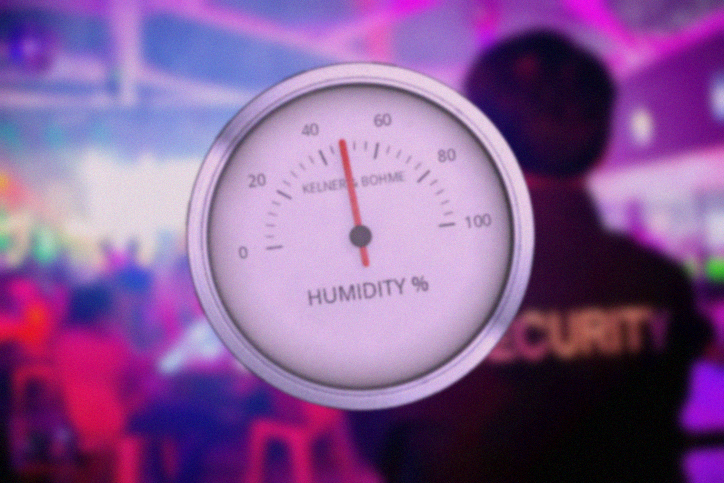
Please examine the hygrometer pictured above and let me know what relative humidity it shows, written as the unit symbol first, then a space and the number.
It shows % 48
